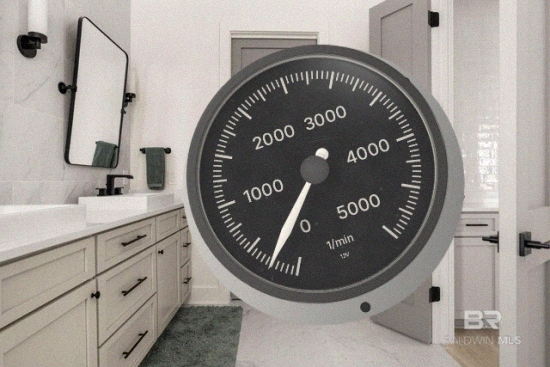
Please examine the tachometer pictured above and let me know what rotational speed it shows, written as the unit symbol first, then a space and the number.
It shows rpm 250
